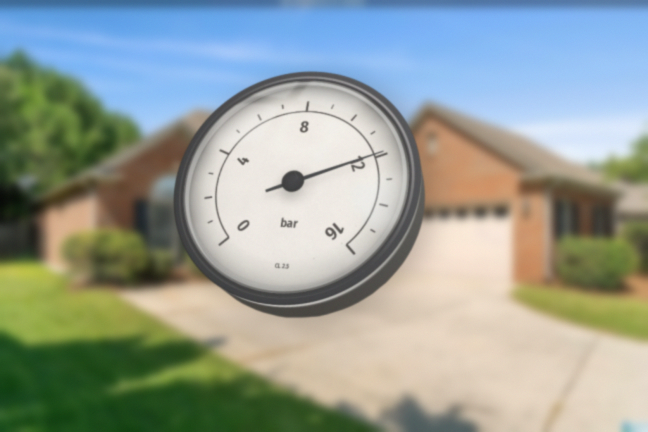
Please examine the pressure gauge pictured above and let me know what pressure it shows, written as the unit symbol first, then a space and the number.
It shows bar 12
